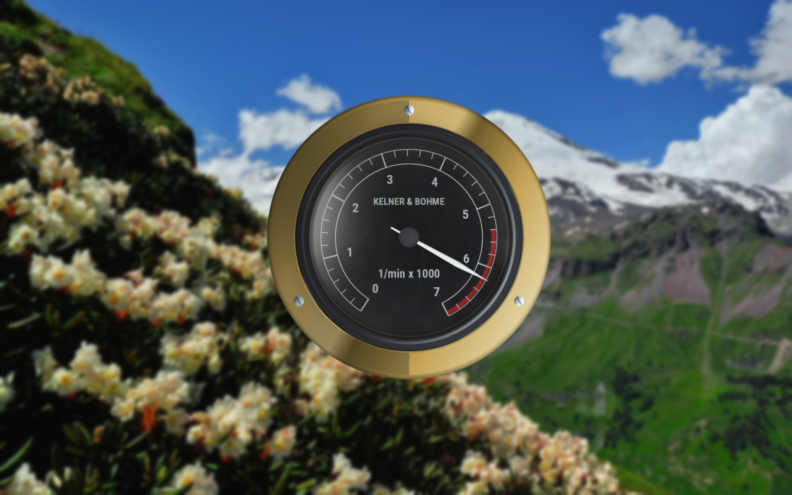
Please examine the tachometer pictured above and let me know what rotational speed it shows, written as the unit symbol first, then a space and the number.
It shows rpm 6200
